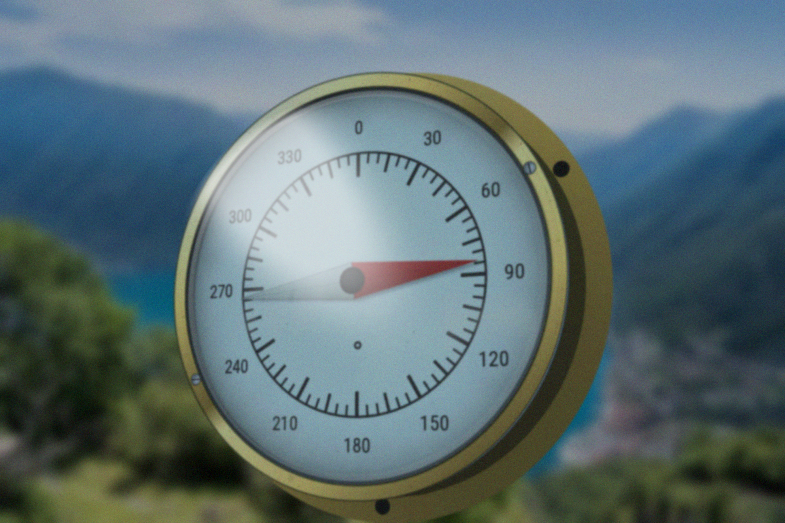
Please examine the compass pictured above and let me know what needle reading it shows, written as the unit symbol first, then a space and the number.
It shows ° 85
